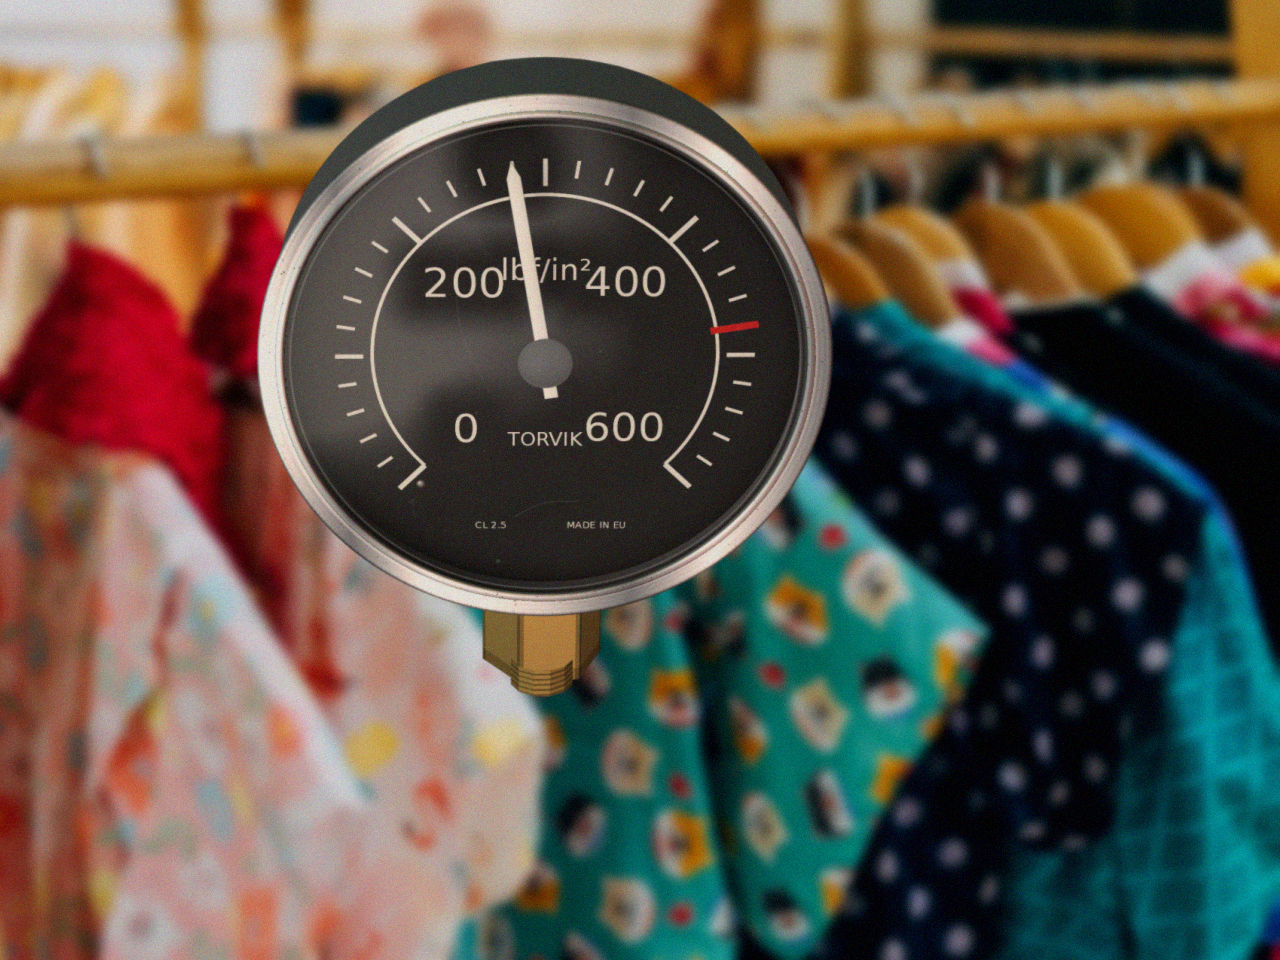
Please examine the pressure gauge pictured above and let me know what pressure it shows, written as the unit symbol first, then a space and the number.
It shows psi 280
